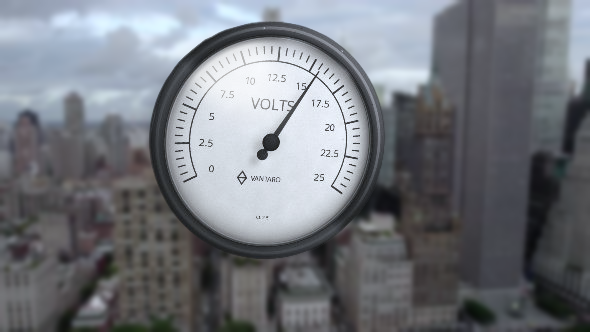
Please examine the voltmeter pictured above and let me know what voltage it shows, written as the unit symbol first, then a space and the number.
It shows V 15.5
